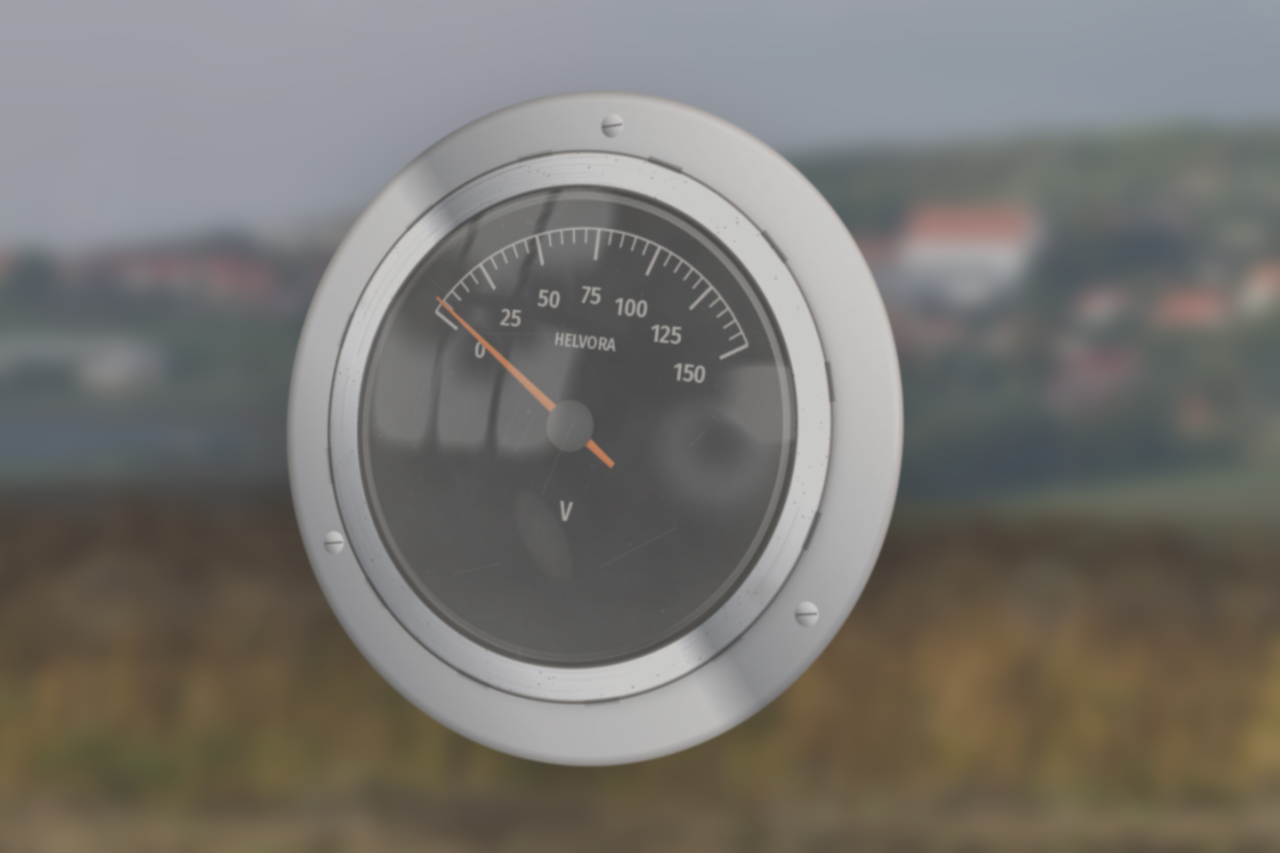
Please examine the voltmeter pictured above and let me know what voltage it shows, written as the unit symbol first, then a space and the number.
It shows V 5
